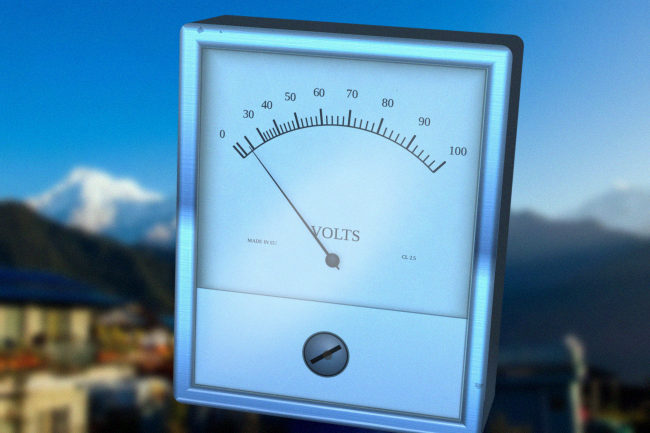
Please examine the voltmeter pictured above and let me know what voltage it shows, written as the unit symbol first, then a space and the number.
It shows V 20
